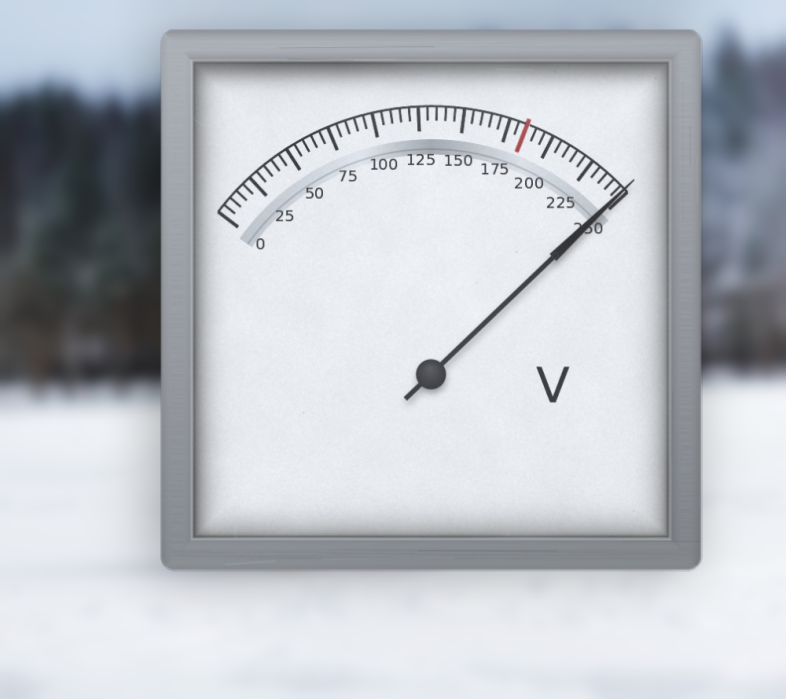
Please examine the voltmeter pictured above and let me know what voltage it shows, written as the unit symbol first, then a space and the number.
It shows V 247.5
